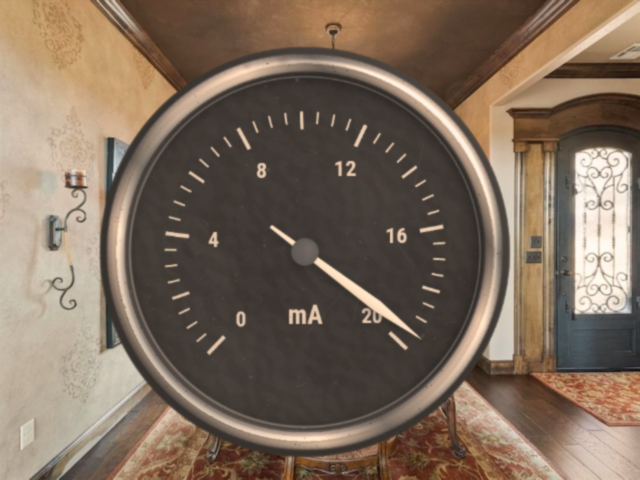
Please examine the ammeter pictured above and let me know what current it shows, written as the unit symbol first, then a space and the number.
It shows mA 19.5
